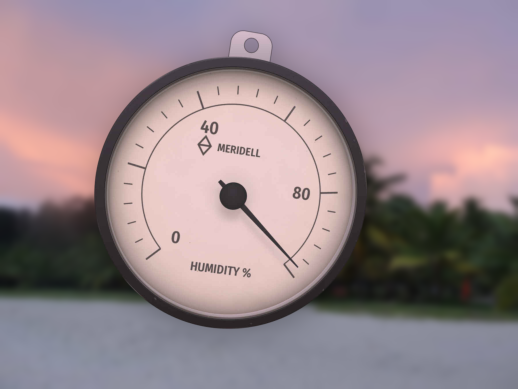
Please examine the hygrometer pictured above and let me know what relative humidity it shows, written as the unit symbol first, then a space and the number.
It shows % 98
